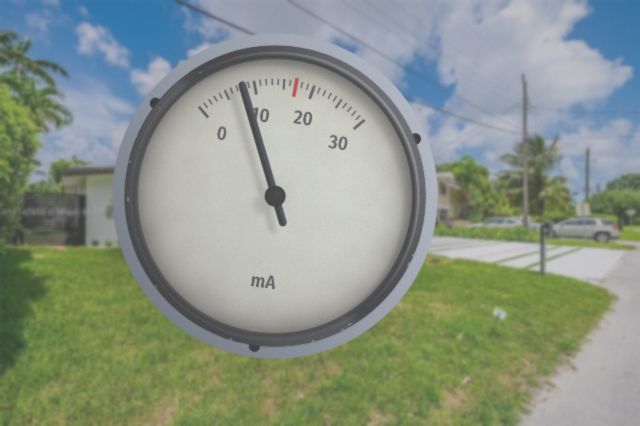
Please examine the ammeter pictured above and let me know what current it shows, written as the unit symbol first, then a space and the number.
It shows mA 8
